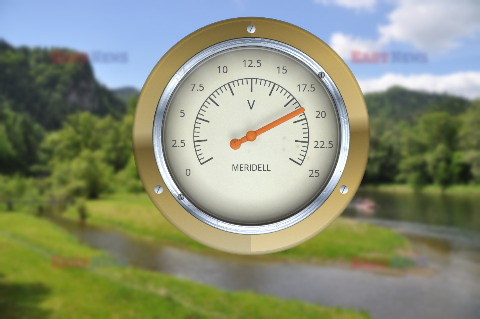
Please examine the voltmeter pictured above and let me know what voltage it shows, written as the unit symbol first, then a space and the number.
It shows V 19
